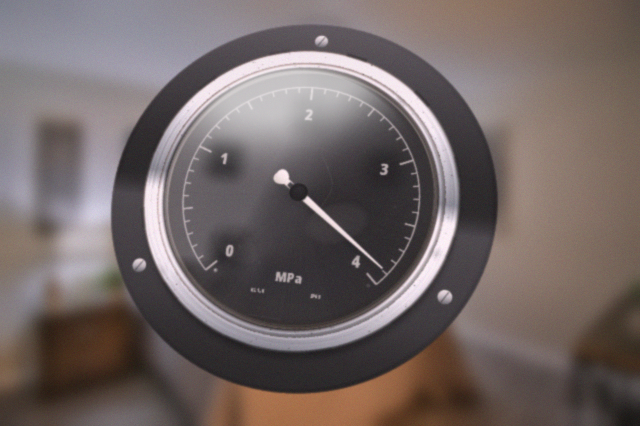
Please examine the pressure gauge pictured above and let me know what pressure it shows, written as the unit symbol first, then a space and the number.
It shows MPa 3.9
